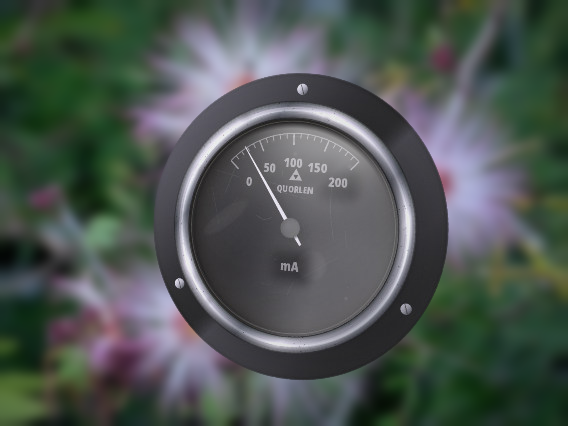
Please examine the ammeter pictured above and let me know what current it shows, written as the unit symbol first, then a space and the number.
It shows mA 30
